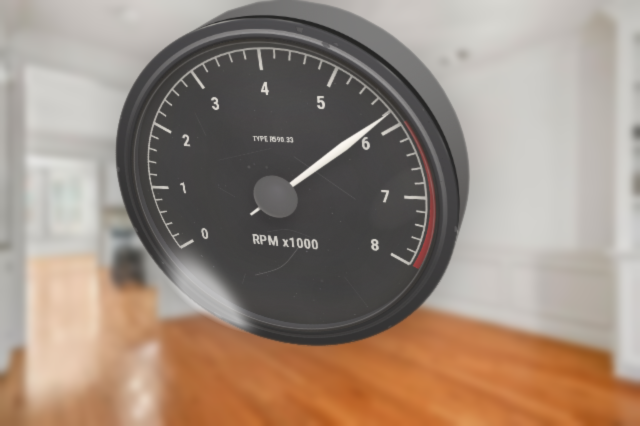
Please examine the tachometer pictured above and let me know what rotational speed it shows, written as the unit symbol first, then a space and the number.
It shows rpm 5800
